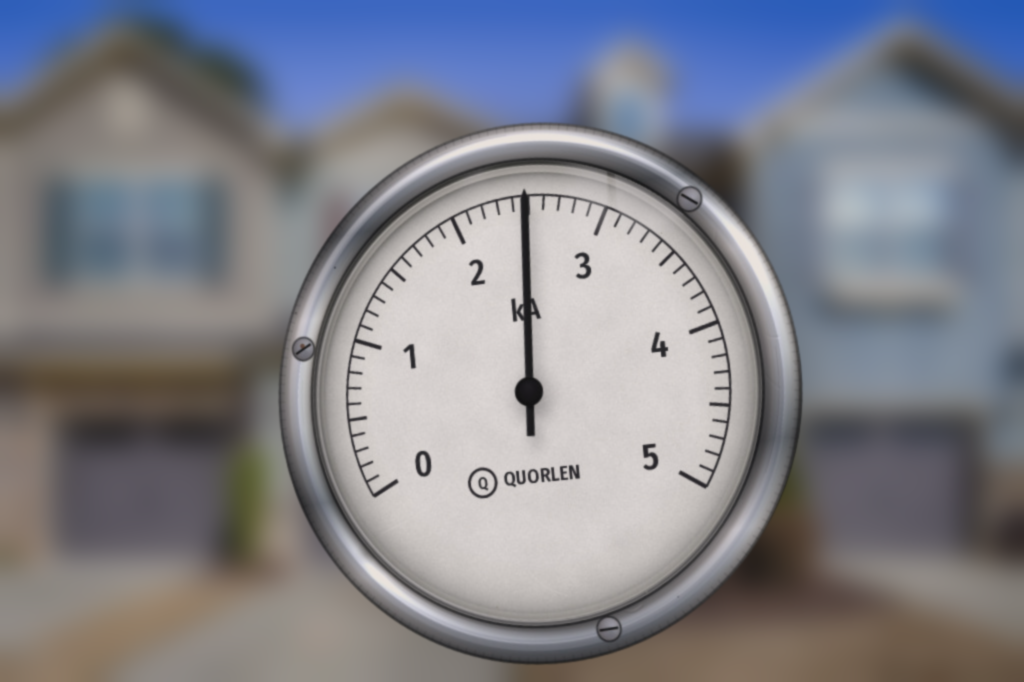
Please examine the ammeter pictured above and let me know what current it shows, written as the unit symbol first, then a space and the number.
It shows kA 2.5
